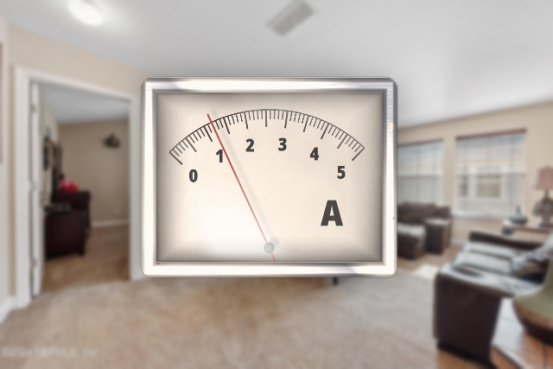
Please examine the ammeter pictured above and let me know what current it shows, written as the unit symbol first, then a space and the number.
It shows A 1.2
